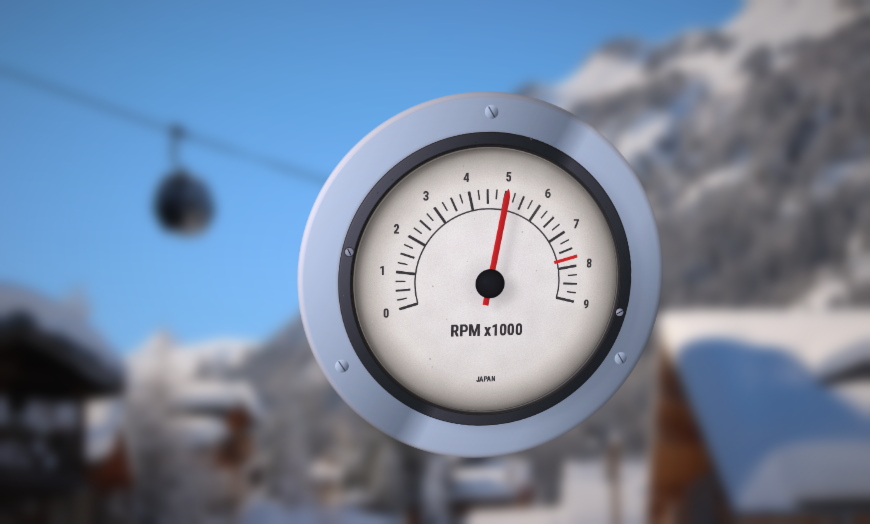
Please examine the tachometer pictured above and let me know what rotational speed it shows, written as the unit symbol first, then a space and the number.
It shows rpm 5000
